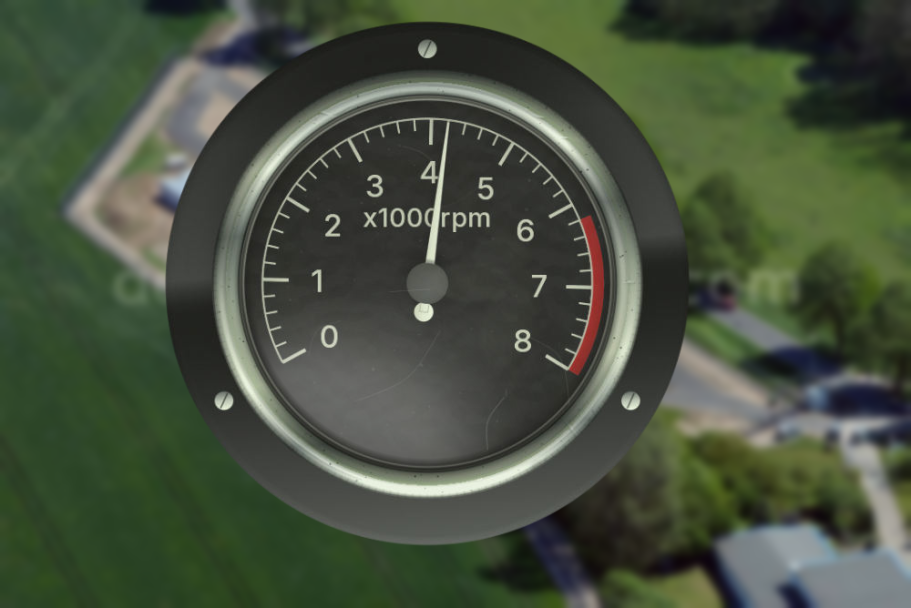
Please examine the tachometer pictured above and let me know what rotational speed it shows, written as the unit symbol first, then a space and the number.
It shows rpm 4200
